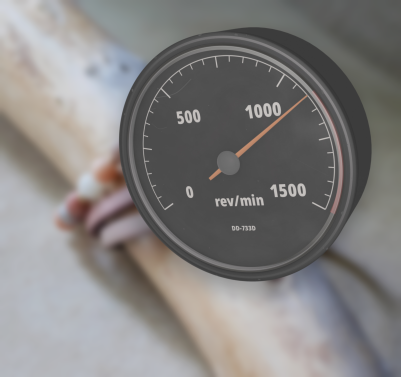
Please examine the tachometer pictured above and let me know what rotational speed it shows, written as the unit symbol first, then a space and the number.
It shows rpm 1100
